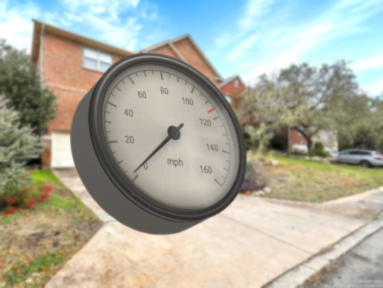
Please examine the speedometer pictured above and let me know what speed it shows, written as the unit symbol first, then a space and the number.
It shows mph 2.5
